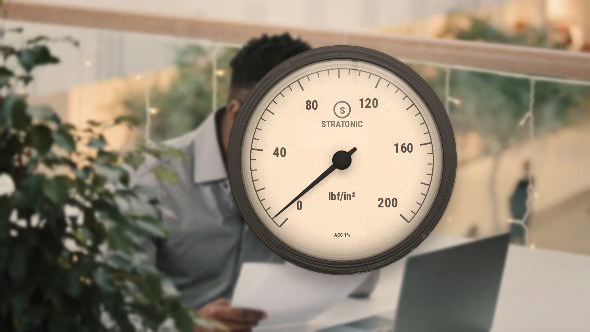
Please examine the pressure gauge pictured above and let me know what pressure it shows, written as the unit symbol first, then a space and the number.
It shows psi 5
